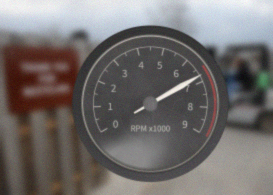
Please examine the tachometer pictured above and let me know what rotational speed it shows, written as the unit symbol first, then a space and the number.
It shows rpm 6750
